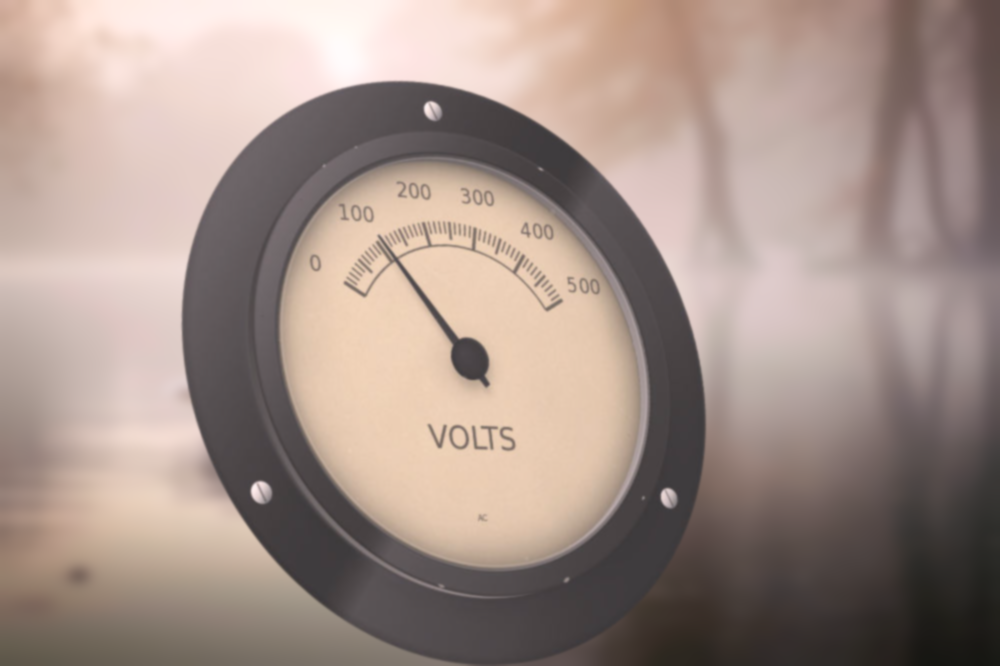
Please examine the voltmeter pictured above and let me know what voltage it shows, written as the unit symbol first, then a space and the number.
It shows V 100
